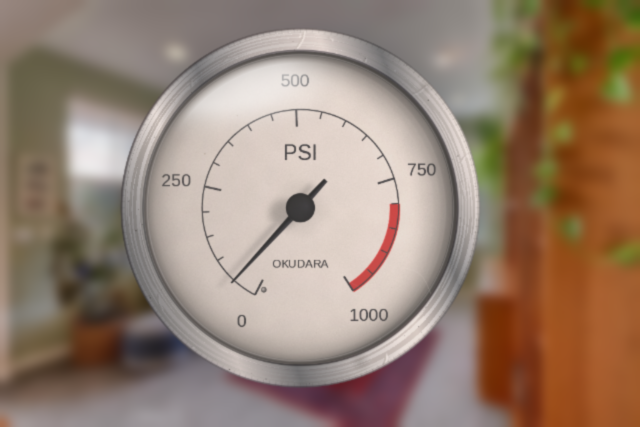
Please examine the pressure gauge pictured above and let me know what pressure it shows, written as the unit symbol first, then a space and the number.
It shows psi 50
